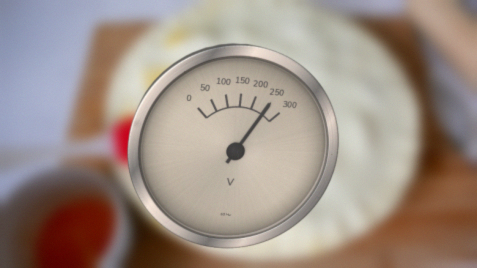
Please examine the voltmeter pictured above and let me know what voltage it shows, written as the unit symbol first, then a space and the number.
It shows V 250
